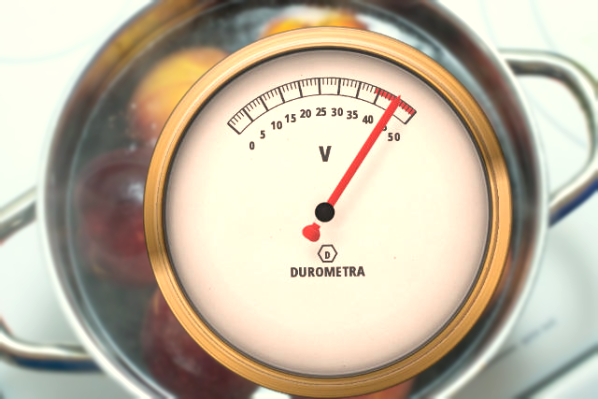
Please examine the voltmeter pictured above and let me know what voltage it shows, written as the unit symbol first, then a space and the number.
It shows V 45
